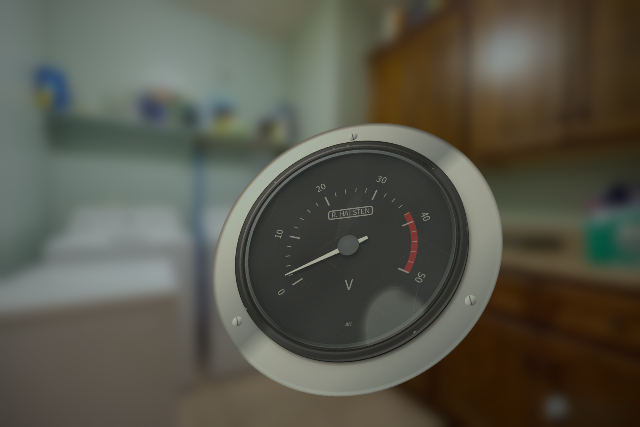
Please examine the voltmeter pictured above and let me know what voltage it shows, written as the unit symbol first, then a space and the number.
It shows V 2
